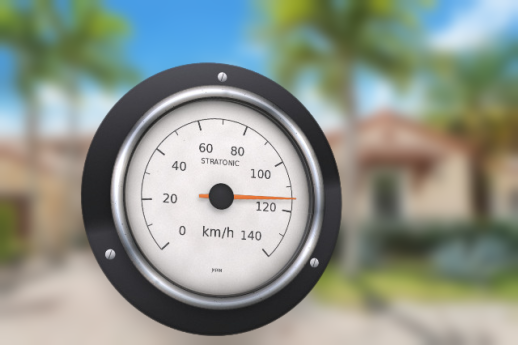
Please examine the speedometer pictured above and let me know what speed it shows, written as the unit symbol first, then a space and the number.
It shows km/h 115
